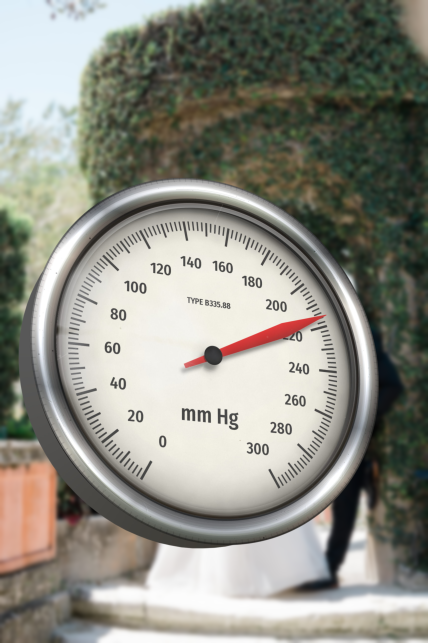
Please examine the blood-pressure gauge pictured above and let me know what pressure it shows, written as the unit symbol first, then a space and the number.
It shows mmHg 216
